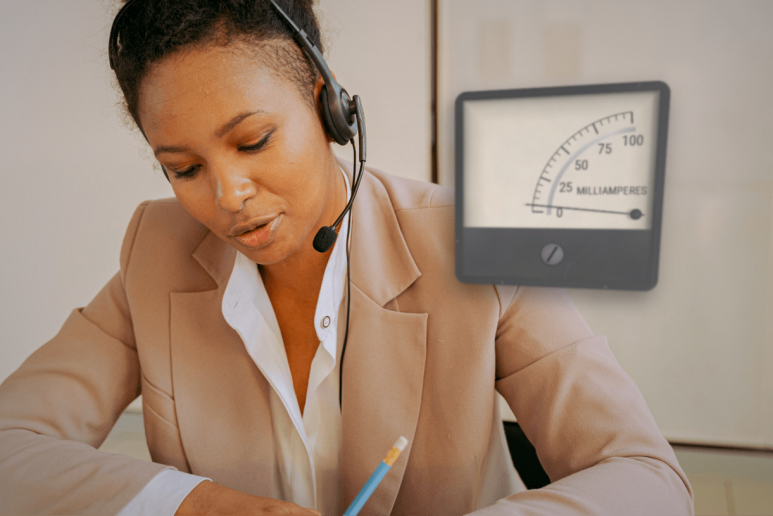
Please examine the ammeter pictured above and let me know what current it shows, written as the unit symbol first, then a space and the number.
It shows mA 5
